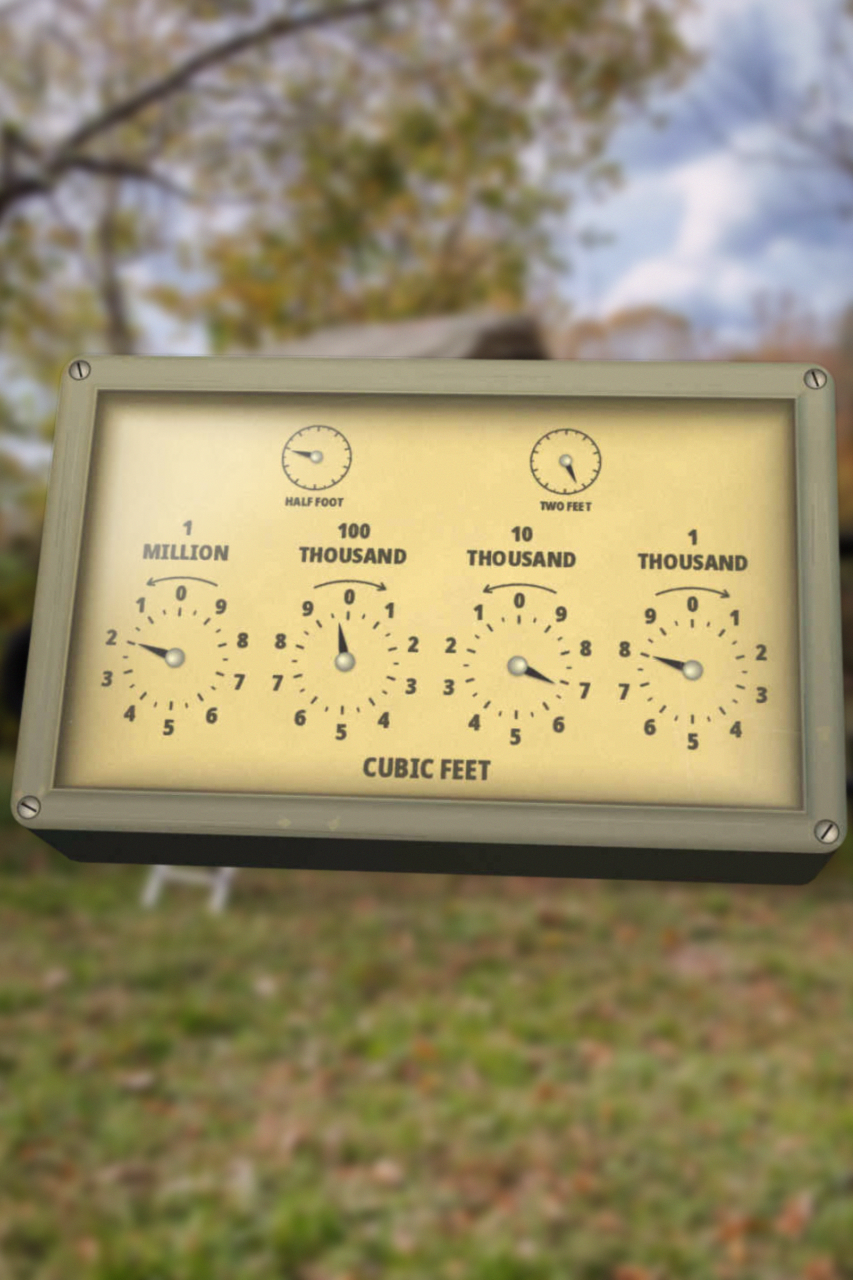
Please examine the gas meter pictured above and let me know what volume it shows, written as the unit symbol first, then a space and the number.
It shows ft³ 196800
